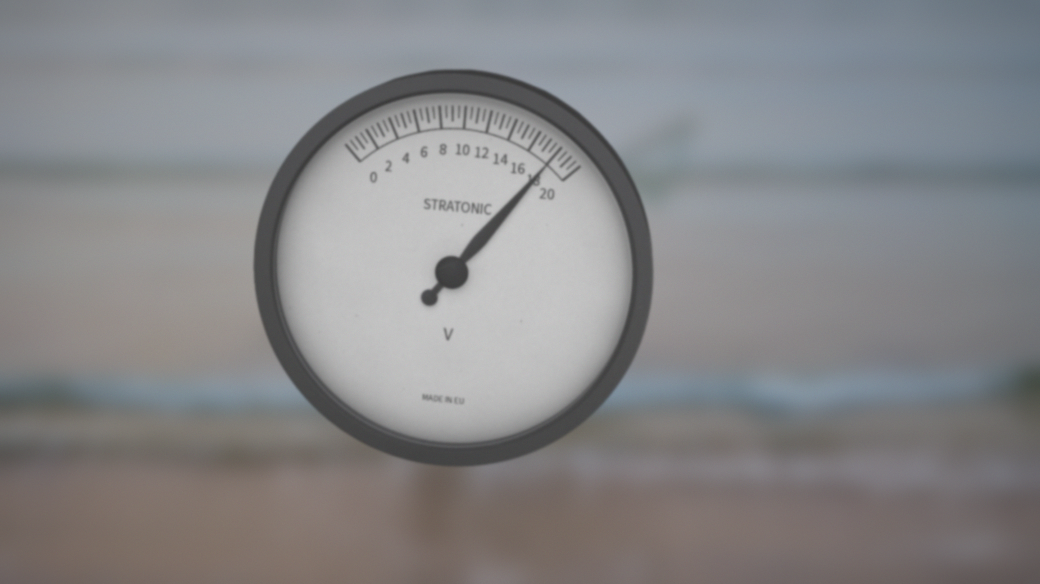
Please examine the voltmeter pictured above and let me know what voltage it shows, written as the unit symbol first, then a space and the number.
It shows V 18
